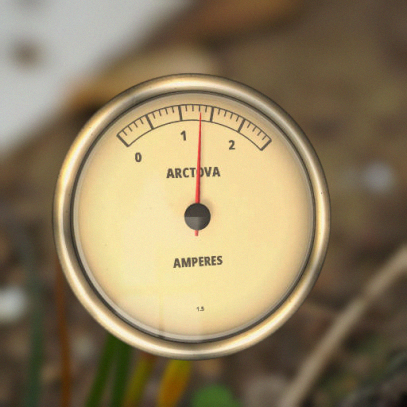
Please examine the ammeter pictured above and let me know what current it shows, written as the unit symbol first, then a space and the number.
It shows A 1.3
